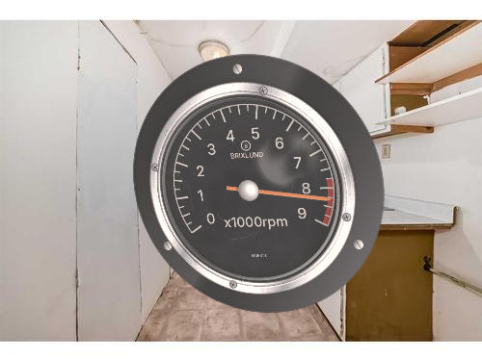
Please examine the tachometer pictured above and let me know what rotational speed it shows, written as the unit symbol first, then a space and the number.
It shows rpm 8250
